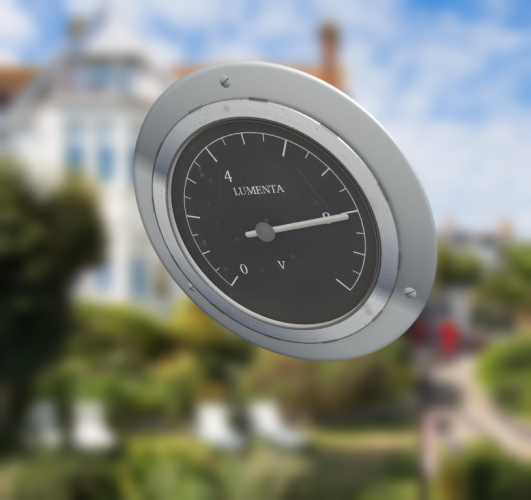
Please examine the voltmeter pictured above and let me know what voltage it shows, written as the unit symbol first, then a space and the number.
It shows V 8
